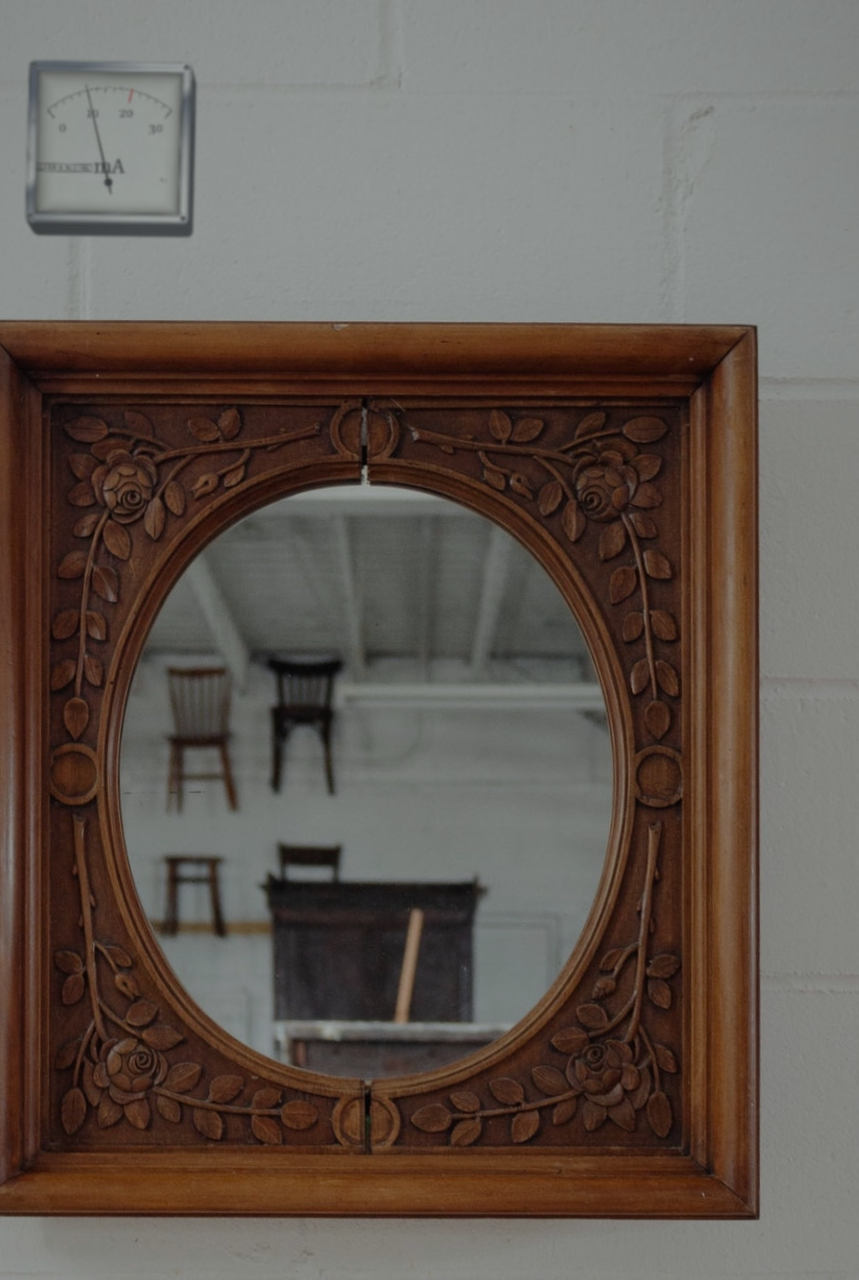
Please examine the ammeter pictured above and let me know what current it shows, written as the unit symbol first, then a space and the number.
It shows mA 10
